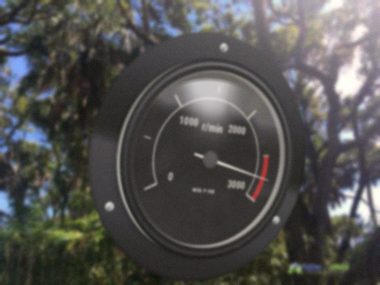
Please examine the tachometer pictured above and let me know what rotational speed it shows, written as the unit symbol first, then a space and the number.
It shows rpm 2750
